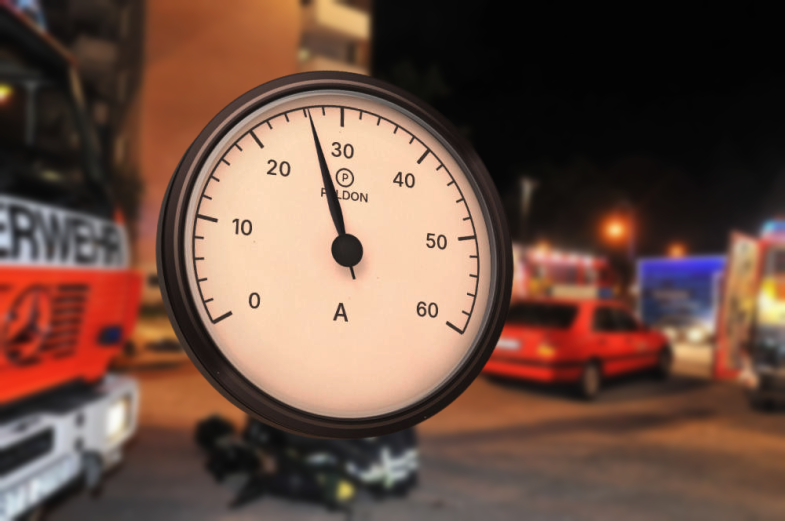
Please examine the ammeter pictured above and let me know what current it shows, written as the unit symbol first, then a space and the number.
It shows A 26
